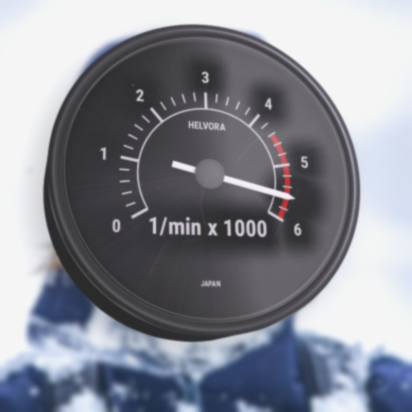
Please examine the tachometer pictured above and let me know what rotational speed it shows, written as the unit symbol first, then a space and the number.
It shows rpm 5600
